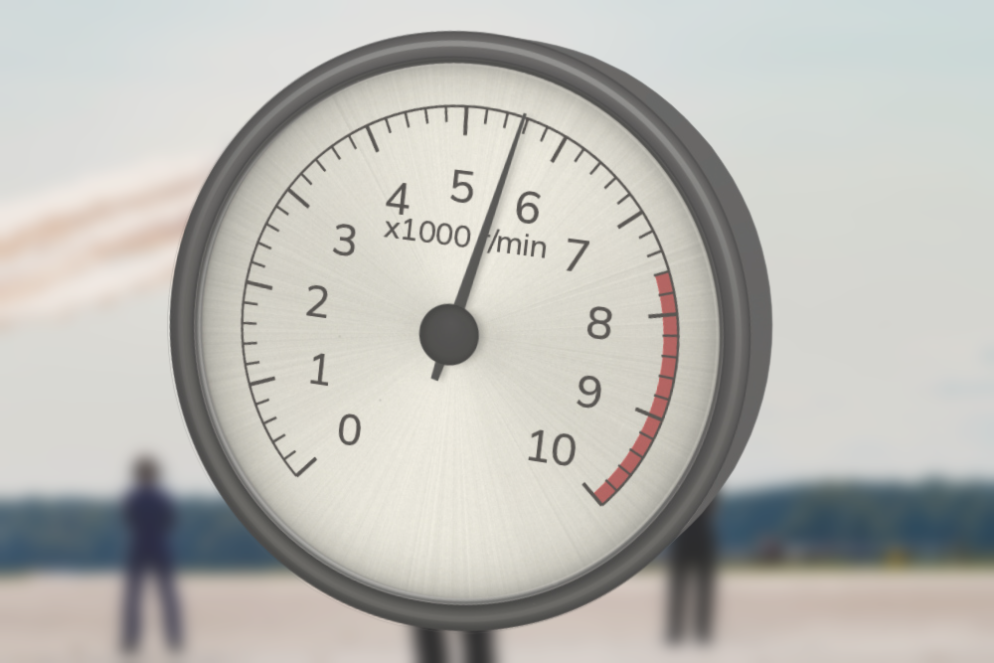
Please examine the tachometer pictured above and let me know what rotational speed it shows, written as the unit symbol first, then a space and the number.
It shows rpm 5600
